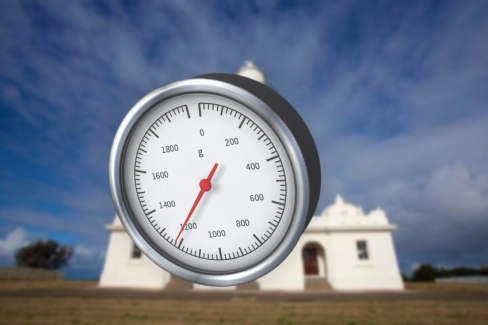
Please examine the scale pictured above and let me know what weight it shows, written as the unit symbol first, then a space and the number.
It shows g 1220
